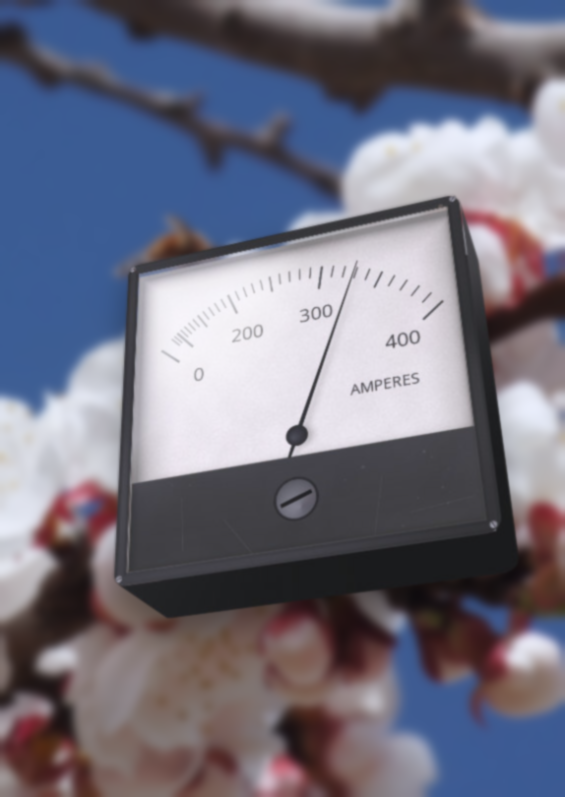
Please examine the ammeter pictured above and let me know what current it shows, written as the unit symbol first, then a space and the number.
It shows A 330
